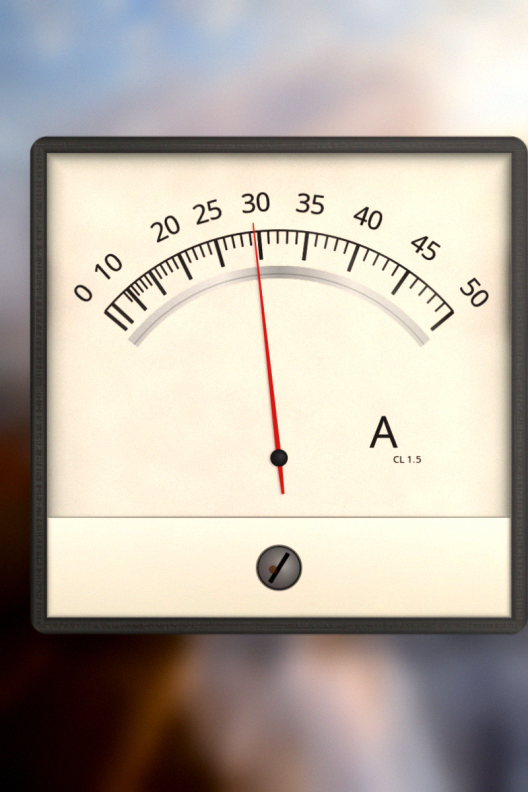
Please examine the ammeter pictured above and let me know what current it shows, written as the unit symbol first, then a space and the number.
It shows A 29.5
